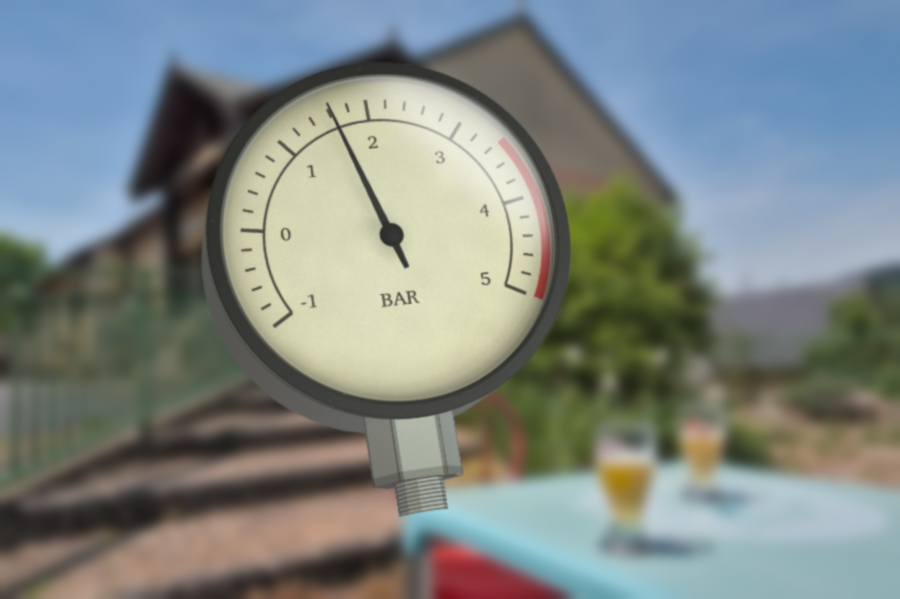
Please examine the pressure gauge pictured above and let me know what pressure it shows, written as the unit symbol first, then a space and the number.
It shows bar 1.6
